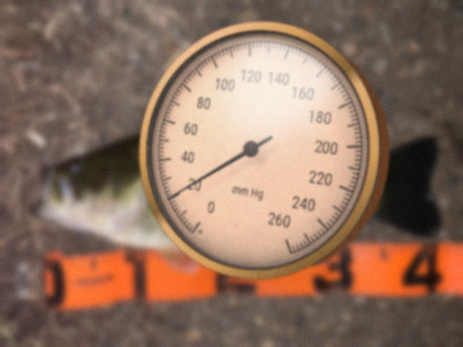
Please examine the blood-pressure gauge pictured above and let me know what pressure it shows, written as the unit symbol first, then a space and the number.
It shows mmHg 20
